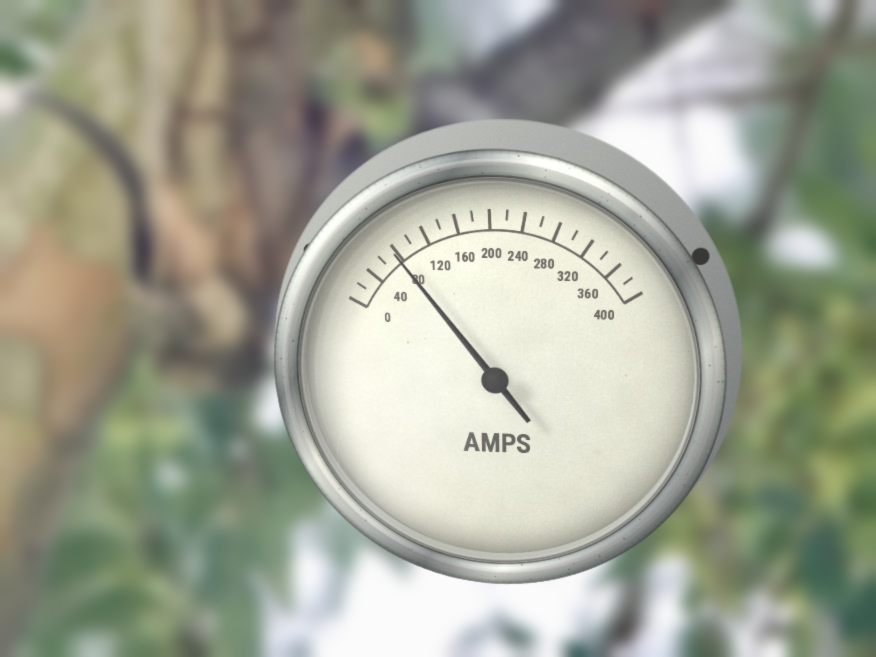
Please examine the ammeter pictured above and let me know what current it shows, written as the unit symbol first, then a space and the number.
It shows A 80
